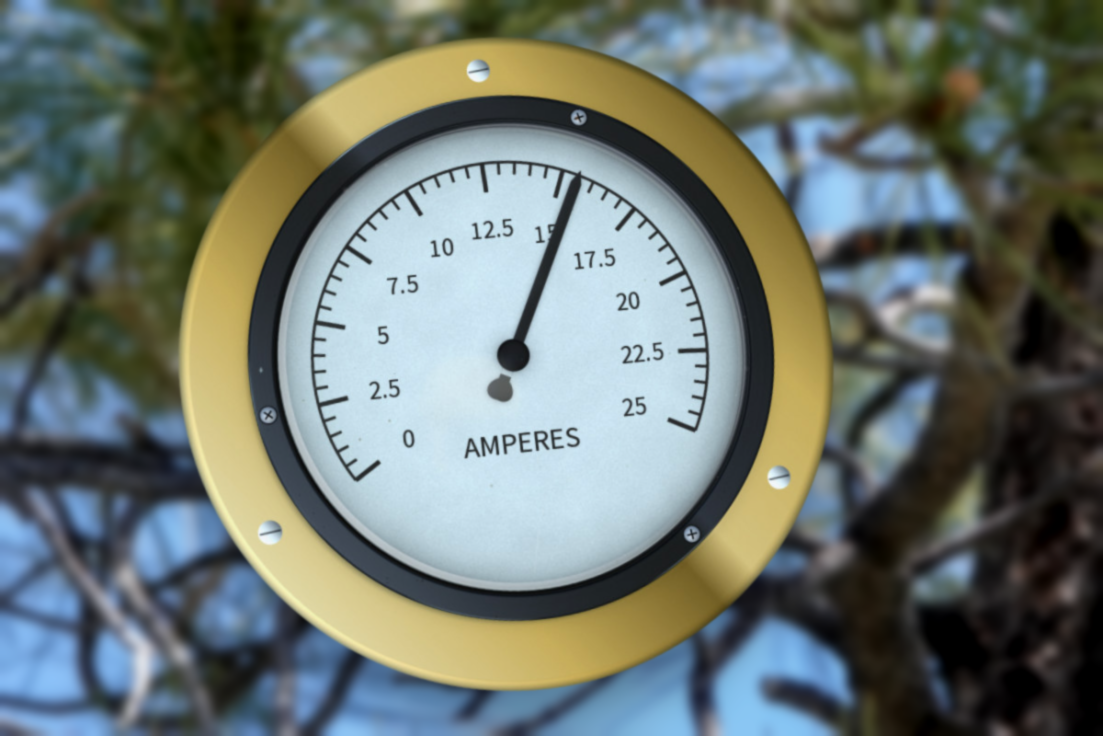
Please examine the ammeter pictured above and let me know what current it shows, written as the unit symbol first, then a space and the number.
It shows A 15.5
